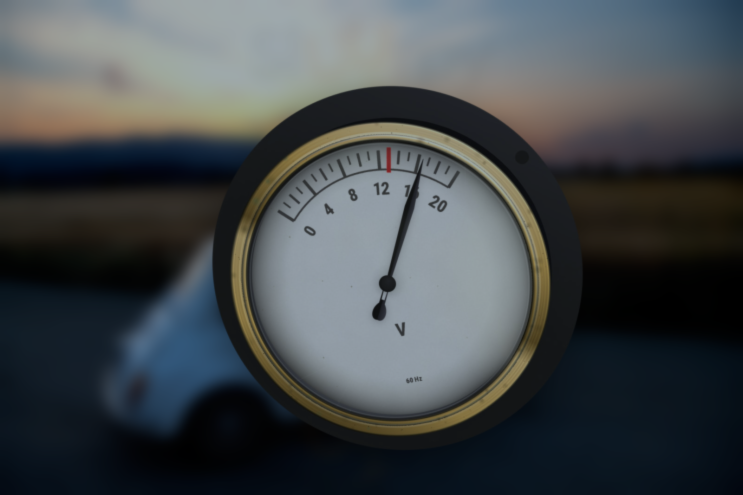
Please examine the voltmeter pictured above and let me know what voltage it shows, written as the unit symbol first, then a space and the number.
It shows V 16.5
